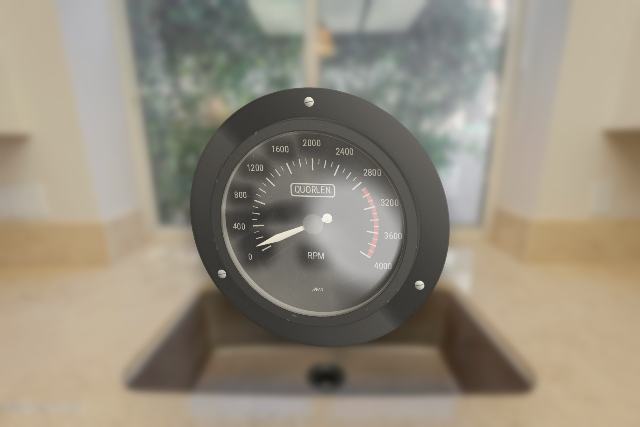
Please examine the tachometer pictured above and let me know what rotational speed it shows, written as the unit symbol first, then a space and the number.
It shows rpm 100
